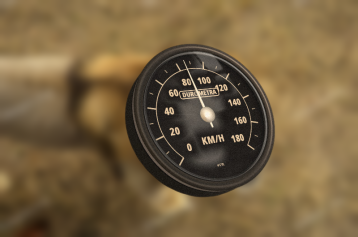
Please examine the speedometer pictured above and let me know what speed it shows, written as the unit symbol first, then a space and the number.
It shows km/h 85
